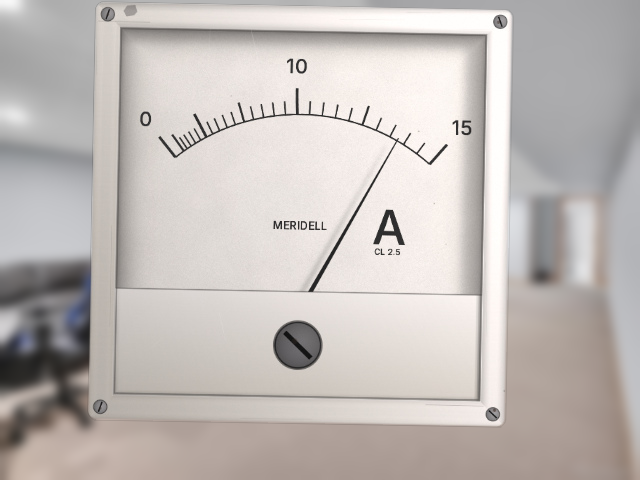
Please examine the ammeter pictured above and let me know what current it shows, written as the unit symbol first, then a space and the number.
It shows A 13.75
